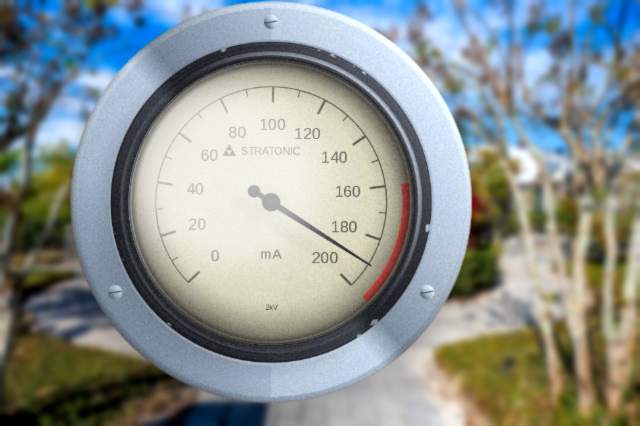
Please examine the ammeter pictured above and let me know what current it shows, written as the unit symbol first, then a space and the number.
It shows mA 190
